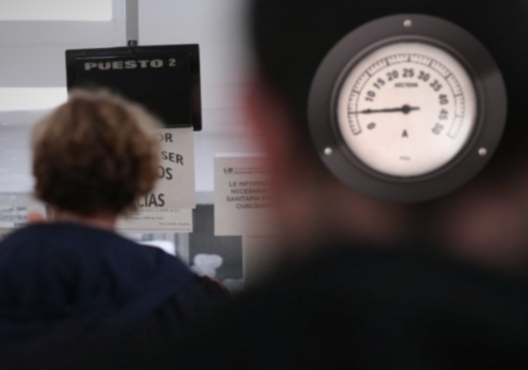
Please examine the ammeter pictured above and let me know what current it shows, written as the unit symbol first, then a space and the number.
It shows A 5
